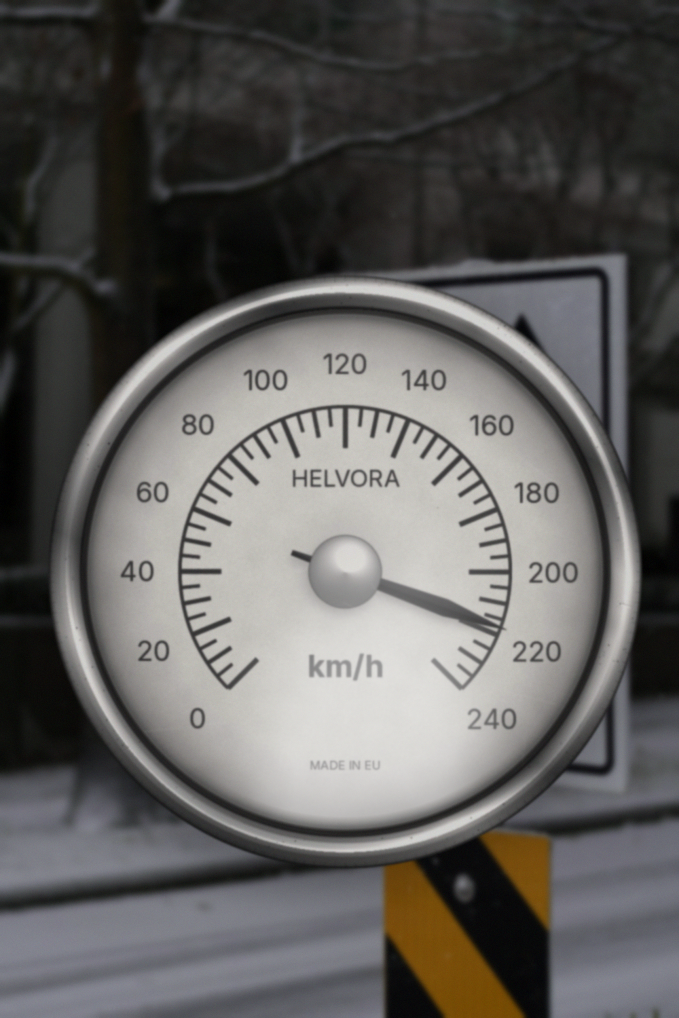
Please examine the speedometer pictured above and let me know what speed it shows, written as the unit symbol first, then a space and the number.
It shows km/h 217.5
